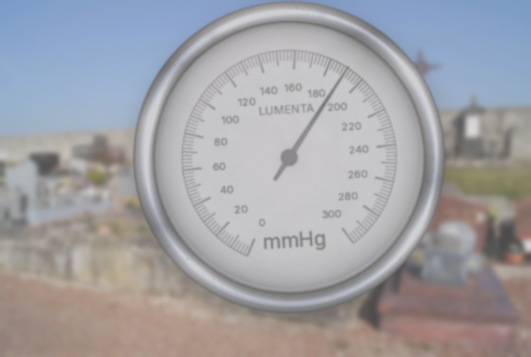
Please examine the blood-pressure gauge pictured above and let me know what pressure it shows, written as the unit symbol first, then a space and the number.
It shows mmHg 190
